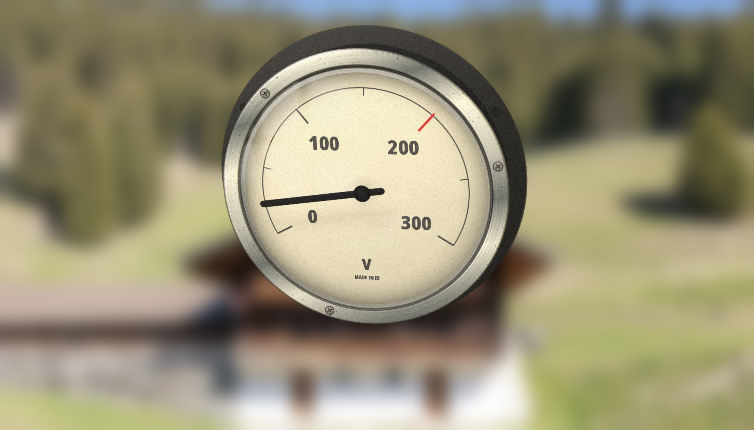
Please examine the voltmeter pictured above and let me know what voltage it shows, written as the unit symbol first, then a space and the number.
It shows V 25
